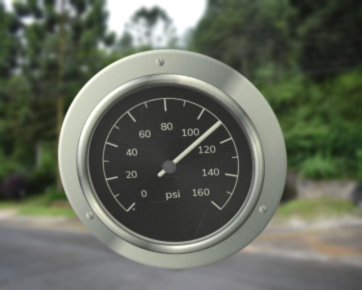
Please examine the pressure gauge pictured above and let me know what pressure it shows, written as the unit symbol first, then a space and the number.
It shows psi 110
